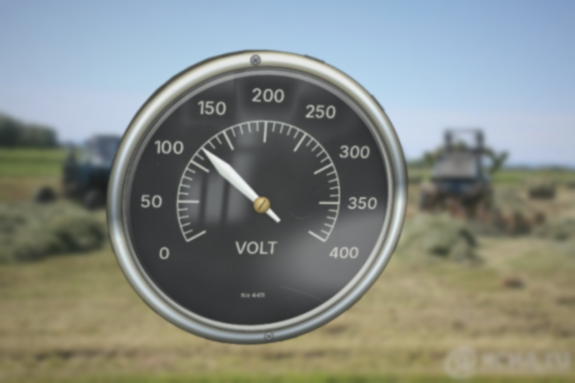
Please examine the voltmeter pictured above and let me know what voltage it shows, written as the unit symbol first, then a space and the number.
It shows V 120
